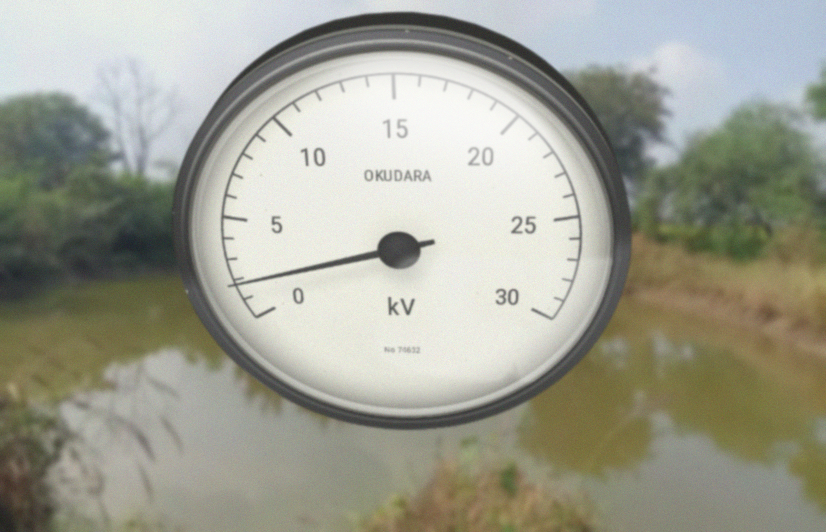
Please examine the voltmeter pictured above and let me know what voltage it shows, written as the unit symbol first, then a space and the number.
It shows kV 2
